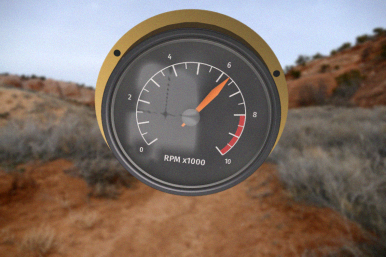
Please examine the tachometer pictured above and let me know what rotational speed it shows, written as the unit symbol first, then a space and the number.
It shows rpm 6250
